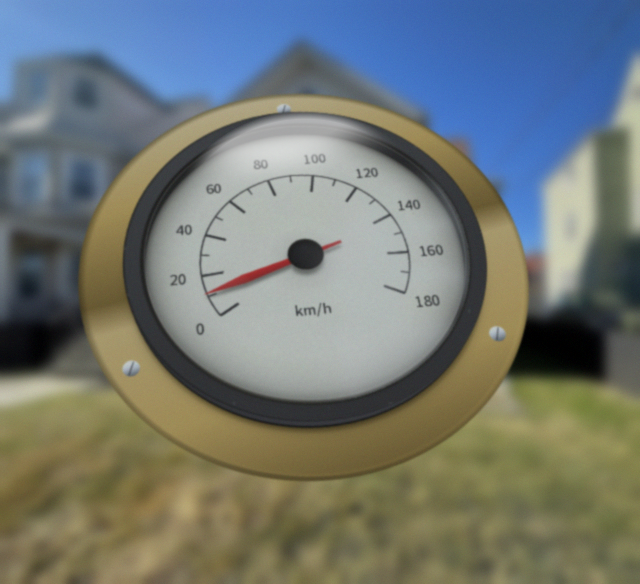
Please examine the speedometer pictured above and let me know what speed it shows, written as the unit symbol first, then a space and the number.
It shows km/h 10
